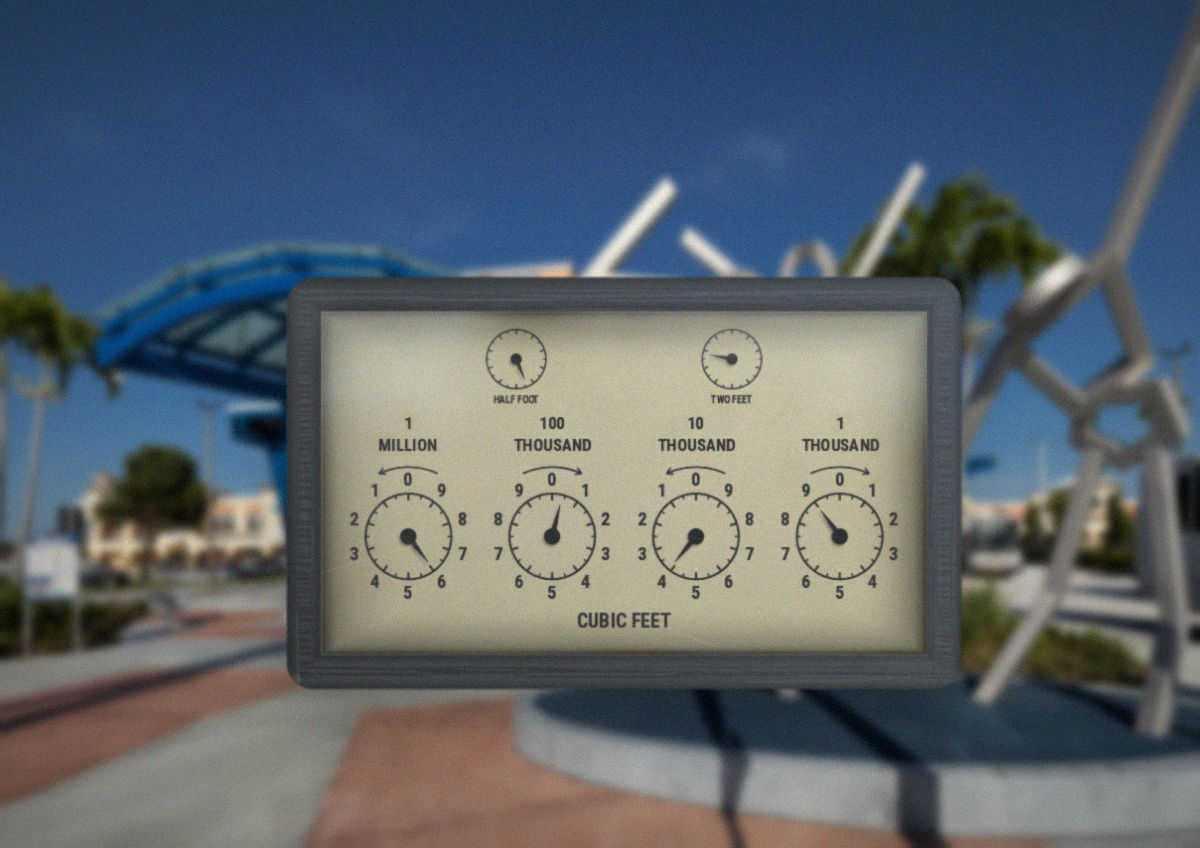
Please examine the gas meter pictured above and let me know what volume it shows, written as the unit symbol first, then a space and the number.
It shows ft³ 603900
